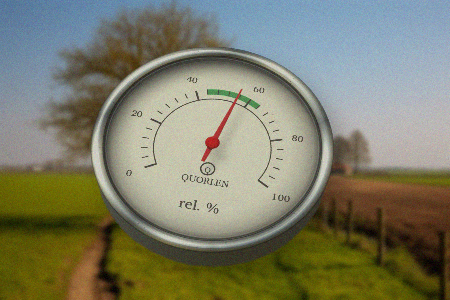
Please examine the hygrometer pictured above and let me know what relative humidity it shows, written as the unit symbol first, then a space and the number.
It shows % 56
